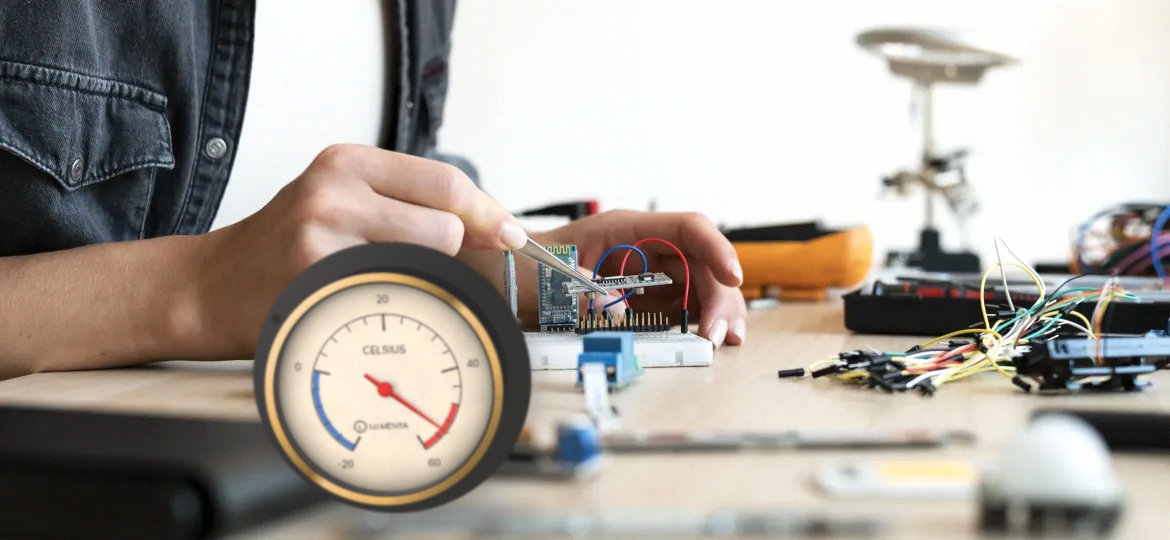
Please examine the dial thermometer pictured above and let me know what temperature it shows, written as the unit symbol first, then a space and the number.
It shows °C 54
